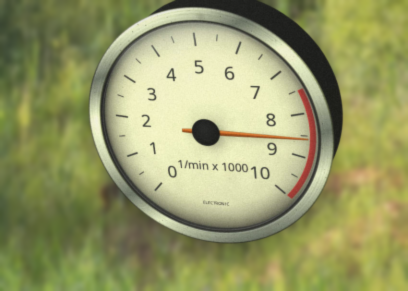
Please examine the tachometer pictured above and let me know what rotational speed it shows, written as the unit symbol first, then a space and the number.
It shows rpm 8500
